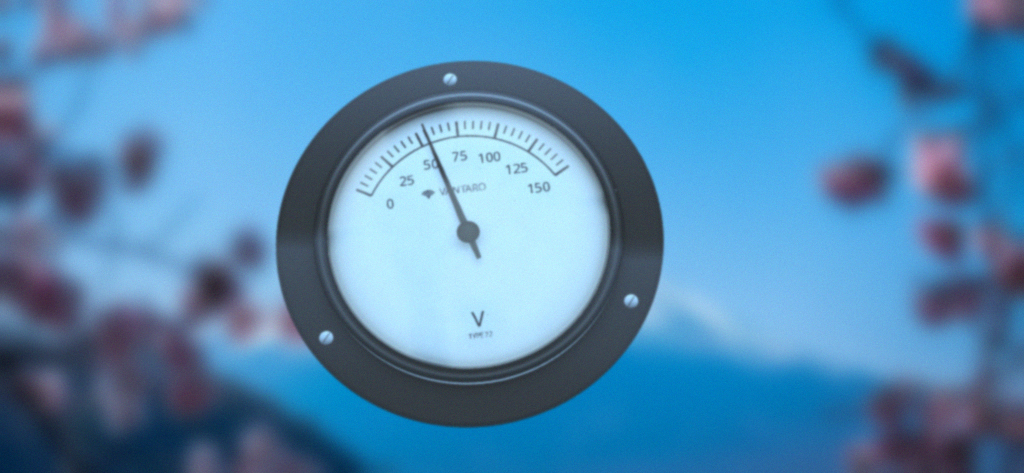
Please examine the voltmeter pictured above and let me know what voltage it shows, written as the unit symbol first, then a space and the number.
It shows V 55
